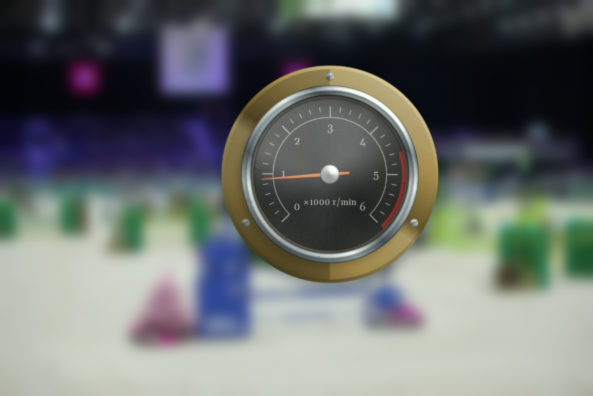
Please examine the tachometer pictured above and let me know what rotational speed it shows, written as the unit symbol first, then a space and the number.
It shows rpm 900
